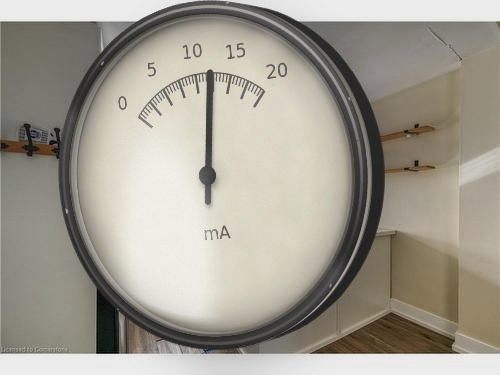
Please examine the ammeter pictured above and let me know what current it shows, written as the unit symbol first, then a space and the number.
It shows mA 12.5
